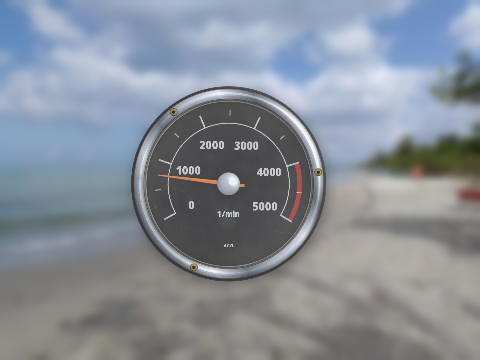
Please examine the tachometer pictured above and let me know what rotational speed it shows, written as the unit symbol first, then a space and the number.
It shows rpm 750
